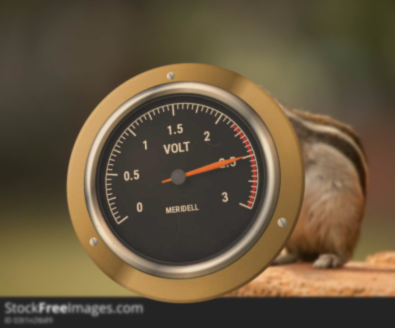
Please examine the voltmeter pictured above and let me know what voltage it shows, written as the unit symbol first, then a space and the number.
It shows V 2.5
